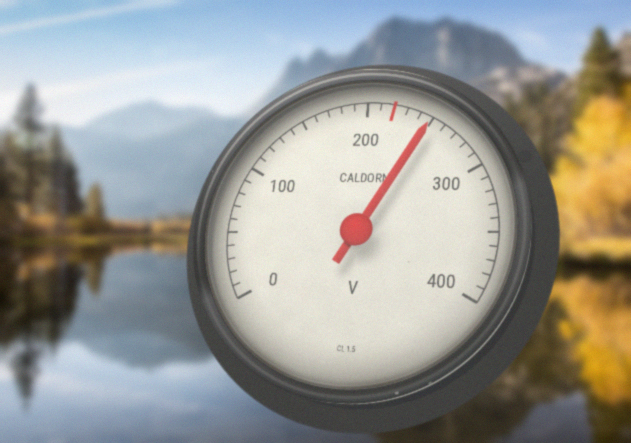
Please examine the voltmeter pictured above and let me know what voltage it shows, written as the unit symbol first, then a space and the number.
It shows V 250
